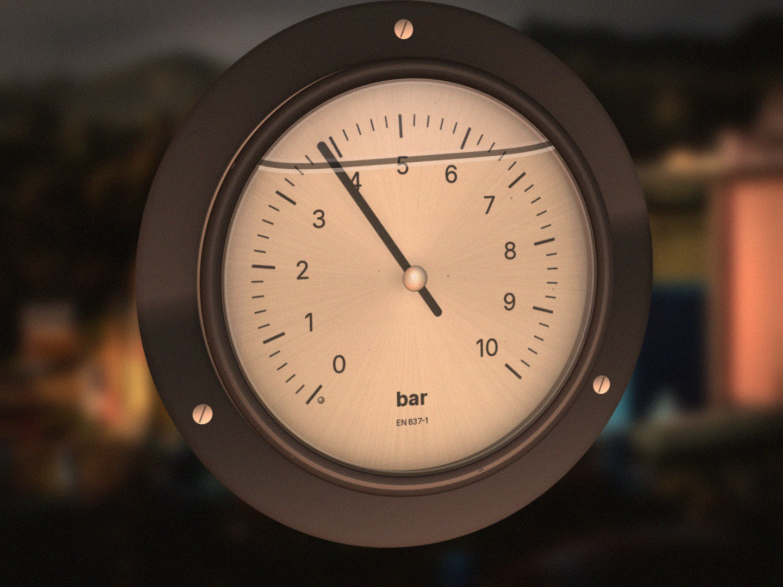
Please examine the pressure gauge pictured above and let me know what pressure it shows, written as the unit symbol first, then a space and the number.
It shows bar 3.8
